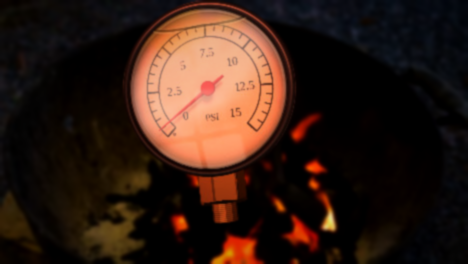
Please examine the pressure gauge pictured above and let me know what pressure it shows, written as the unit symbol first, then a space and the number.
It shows psi 0.5
